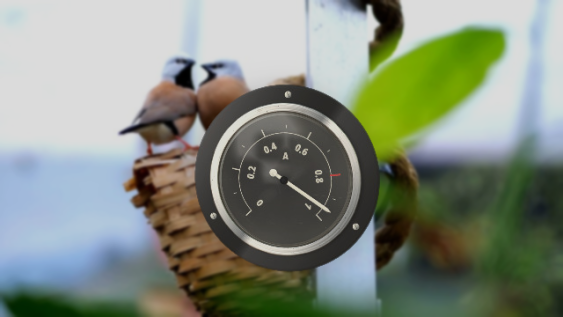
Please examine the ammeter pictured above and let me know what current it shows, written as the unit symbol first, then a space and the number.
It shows A 0.95
